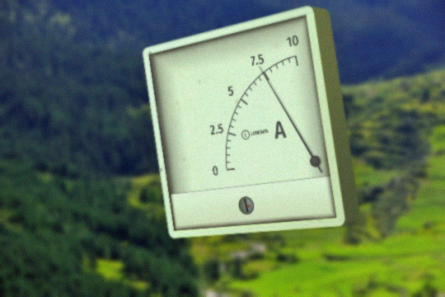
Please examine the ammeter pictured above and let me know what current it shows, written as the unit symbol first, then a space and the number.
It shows A 7.5
